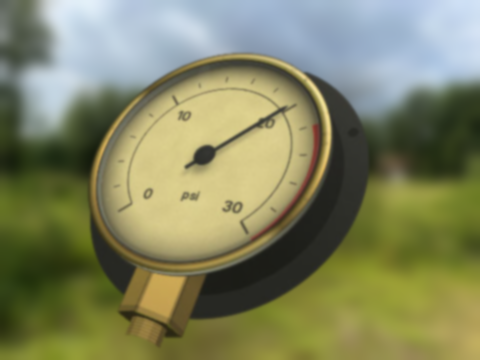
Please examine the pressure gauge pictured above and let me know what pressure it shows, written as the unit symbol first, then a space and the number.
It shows psi 20
